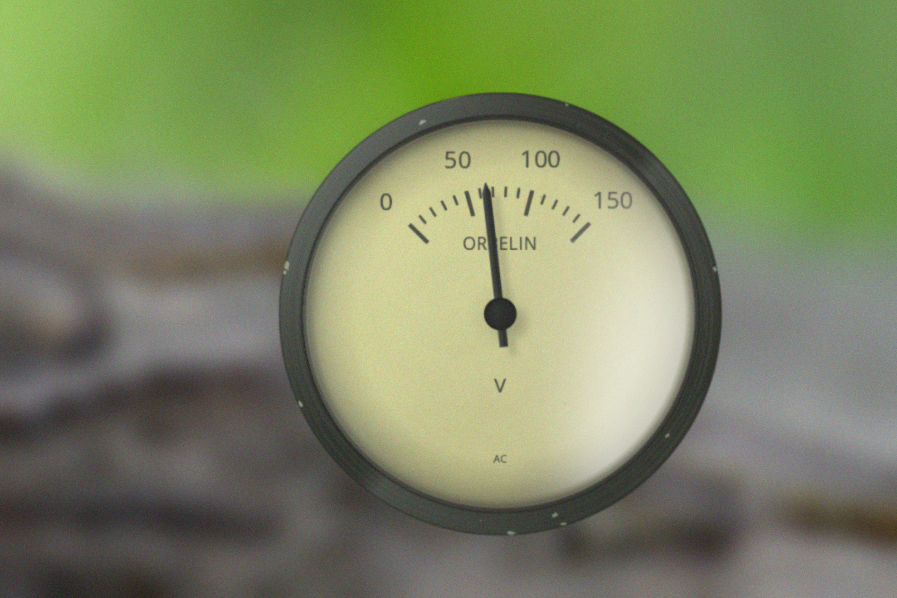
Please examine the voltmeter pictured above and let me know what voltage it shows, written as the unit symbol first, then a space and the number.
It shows V 65
